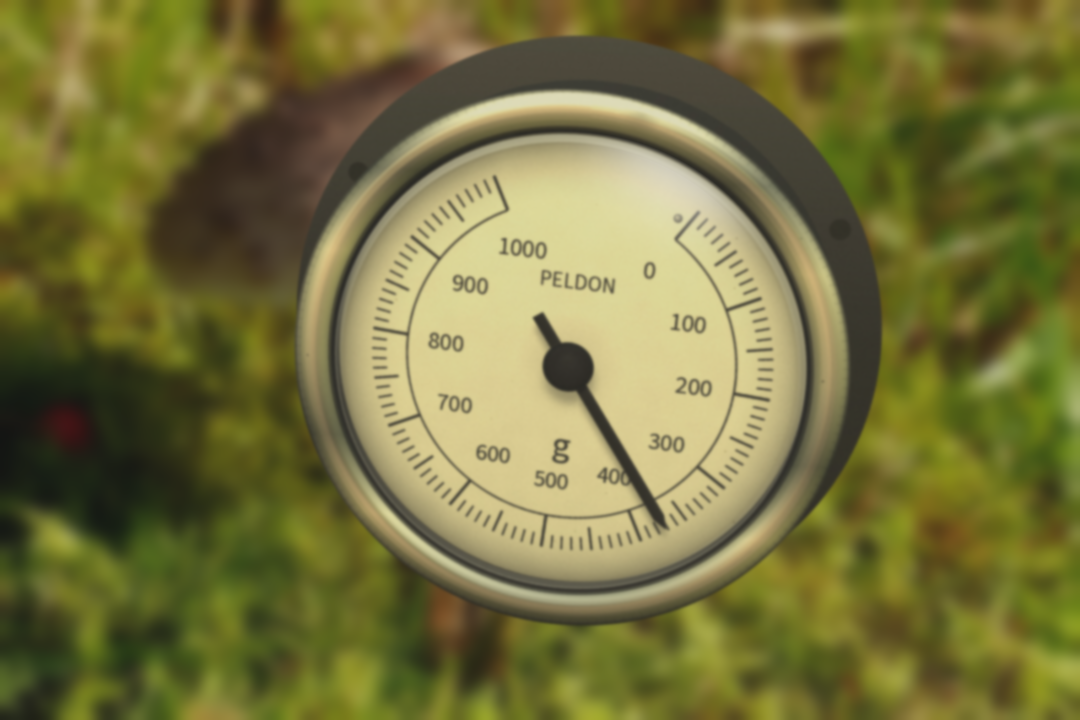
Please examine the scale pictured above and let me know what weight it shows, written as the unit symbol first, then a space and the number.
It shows g 370
